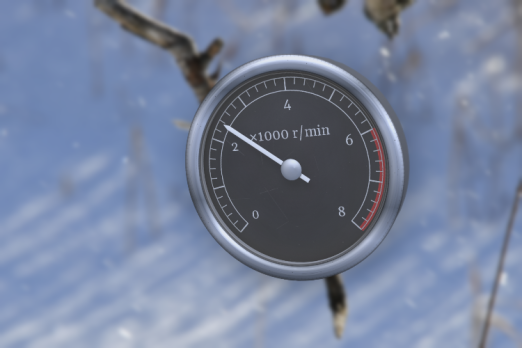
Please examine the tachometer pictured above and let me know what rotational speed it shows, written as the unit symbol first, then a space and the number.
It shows rpm 2400
